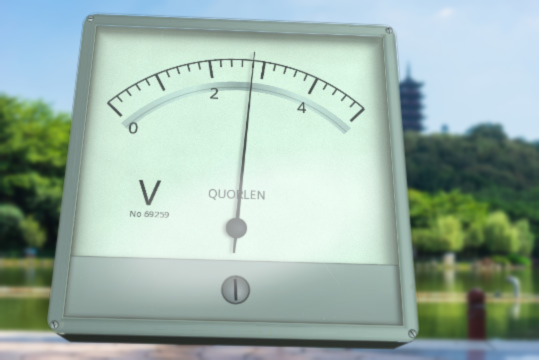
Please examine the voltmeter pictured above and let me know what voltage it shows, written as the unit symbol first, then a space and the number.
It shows V 2.8
